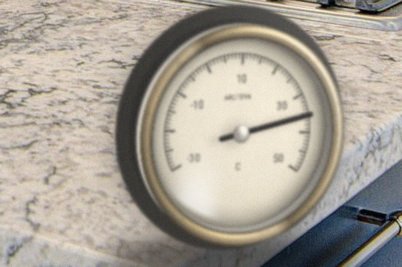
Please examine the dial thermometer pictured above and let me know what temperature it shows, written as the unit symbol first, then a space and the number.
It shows °C 35
